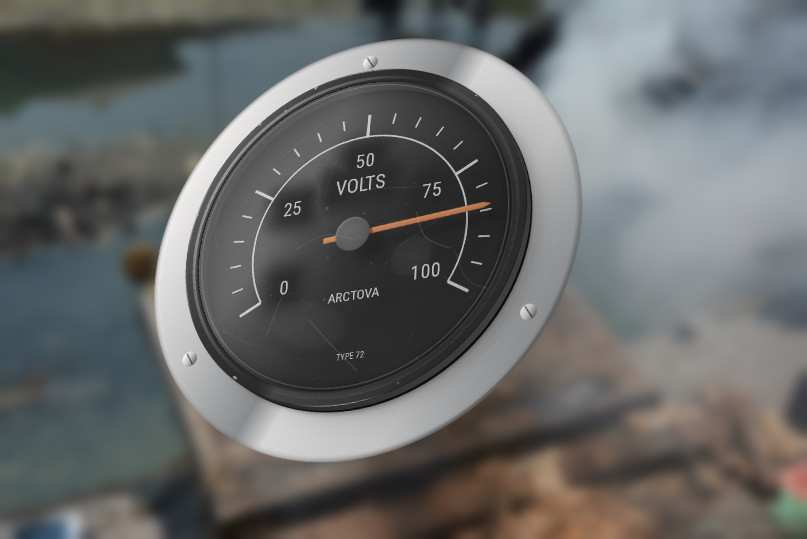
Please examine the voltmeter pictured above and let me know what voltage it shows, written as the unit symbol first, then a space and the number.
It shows V 85
